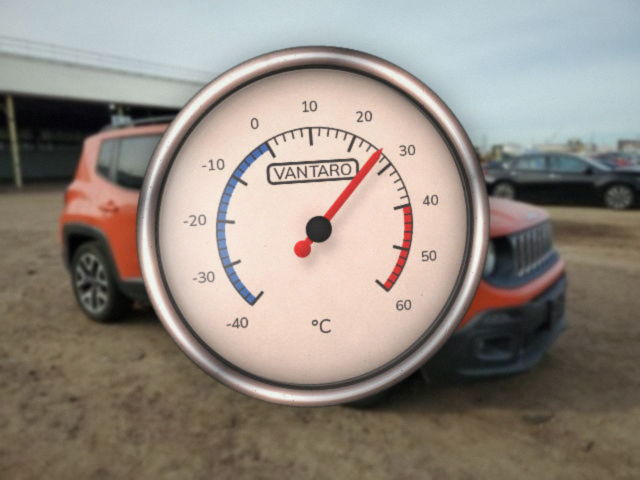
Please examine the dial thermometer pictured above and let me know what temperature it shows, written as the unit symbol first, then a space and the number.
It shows °C 26
